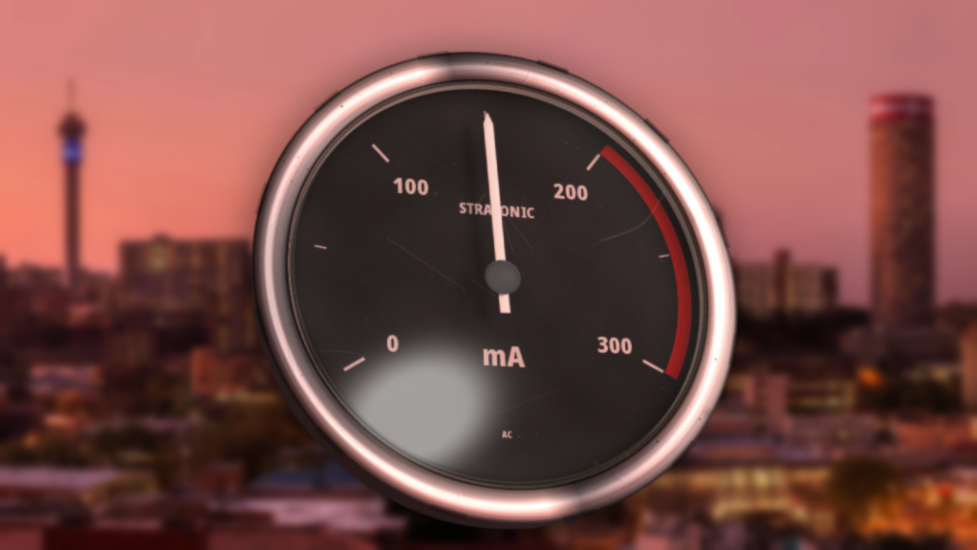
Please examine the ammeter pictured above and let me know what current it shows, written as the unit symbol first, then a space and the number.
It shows mA 150
